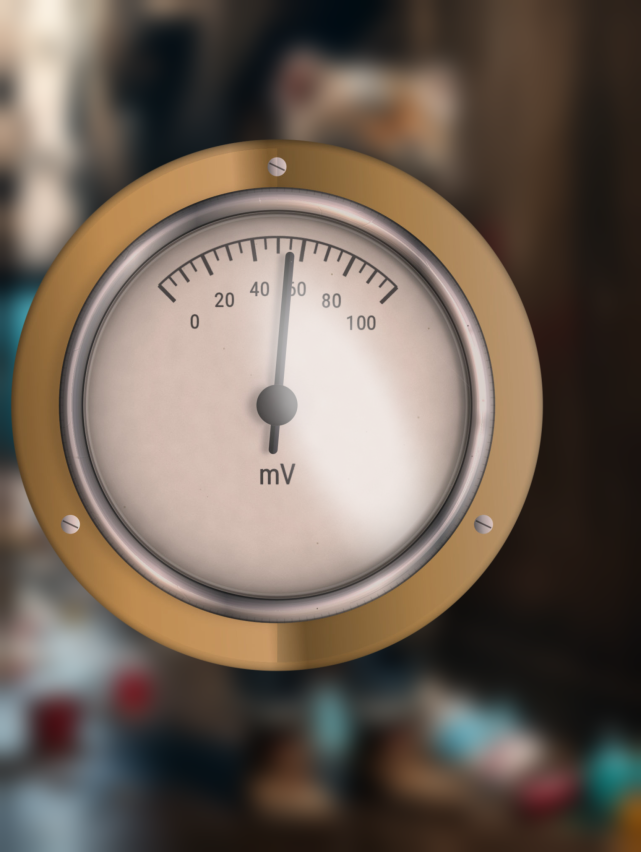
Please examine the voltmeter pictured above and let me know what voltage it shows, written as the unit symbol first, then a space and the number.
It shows mV 55
